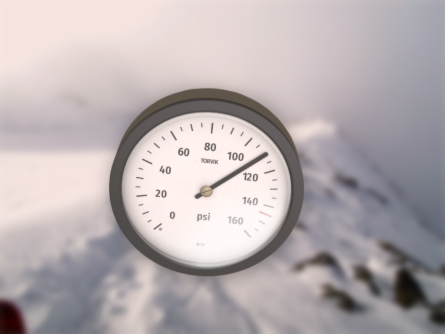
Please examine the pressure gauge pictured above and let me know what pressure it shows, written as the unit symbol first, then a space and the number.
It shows psi 110
